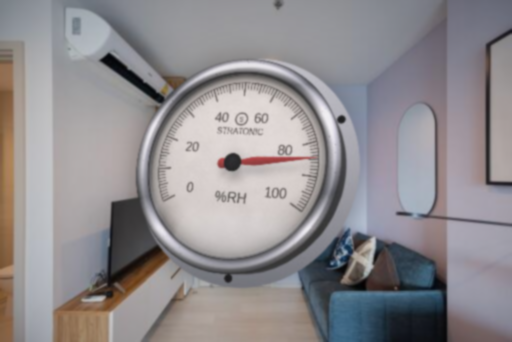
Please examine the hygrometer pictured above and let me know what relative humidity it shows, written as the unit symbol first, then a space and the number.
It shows % 85
